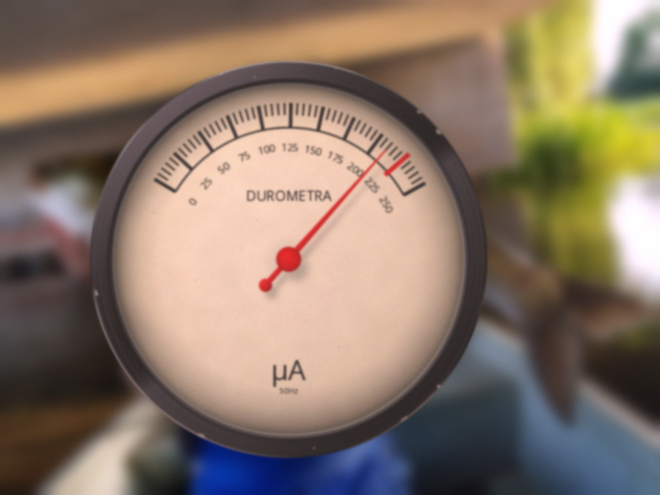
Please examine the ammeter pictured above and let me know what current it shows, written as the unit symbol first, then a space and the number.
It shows µA 210
